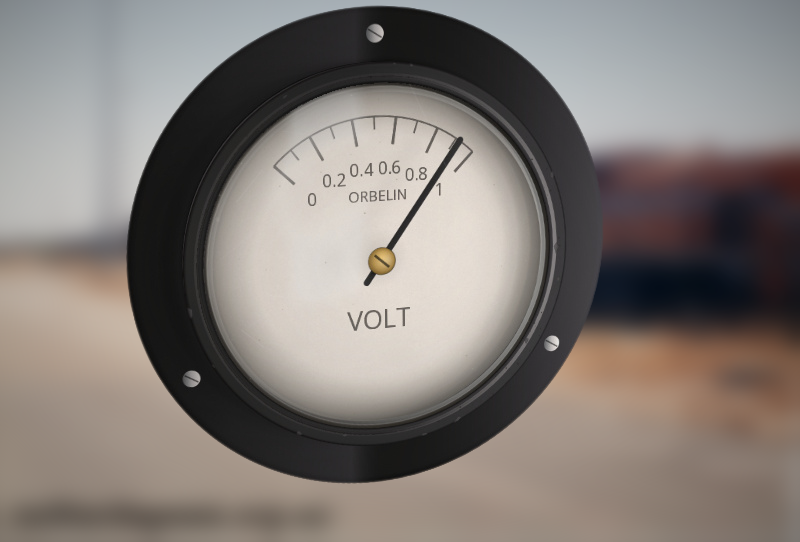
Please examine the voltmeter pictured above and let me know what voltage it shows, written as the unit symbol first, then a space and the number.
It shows V 0.9
